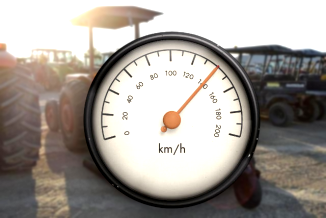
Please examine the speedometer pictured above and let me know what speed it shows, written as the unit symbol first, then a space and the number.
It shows km/h 140
